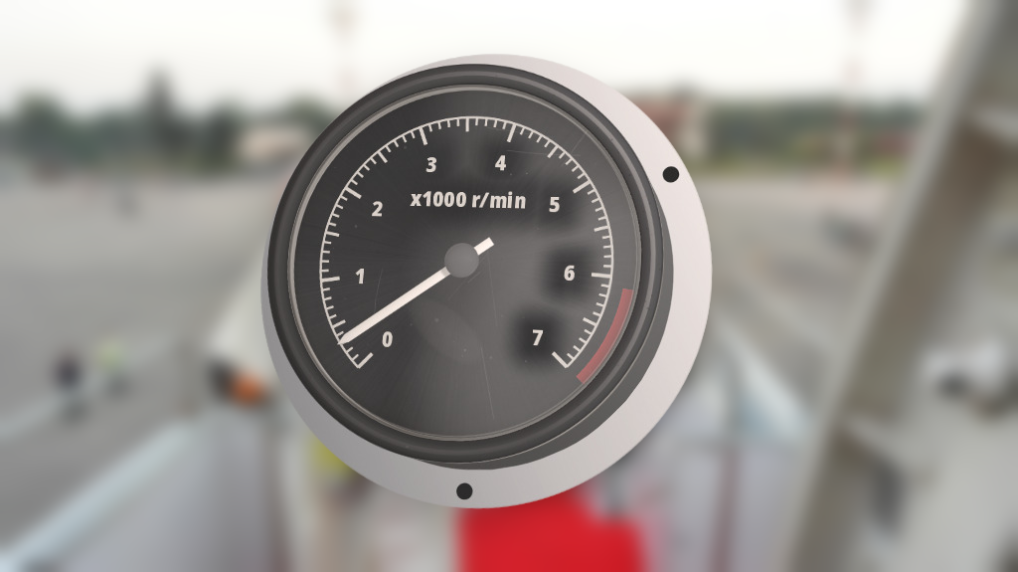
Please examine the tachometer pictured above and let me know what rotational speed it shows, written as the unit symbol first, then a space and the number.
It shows rpm 300
